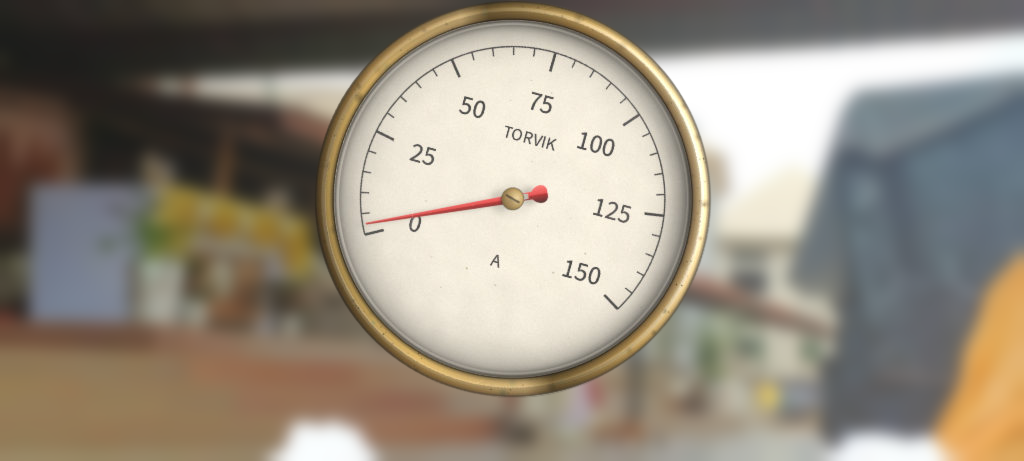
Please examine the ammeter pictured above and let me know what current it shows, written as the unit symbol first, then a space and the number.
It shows A 2.5
